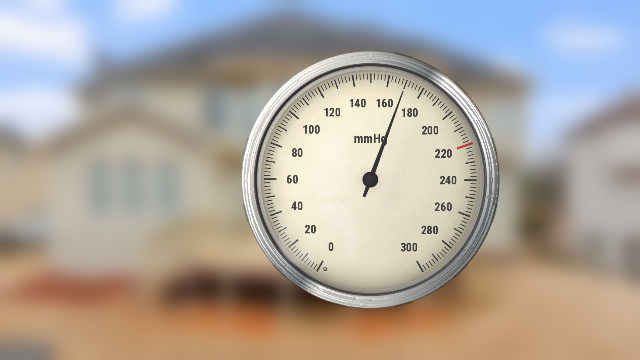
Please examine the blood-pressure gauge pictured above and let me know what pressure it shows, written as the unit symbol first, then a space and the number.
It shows mmHg 170
